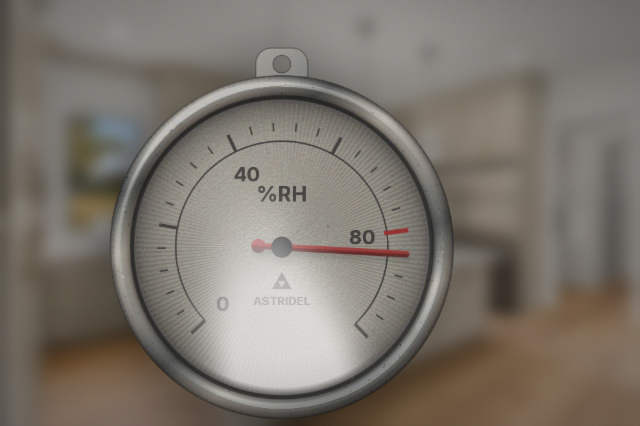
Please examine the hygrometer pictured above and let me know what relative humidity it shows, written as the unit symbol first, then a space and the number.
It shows % 84
